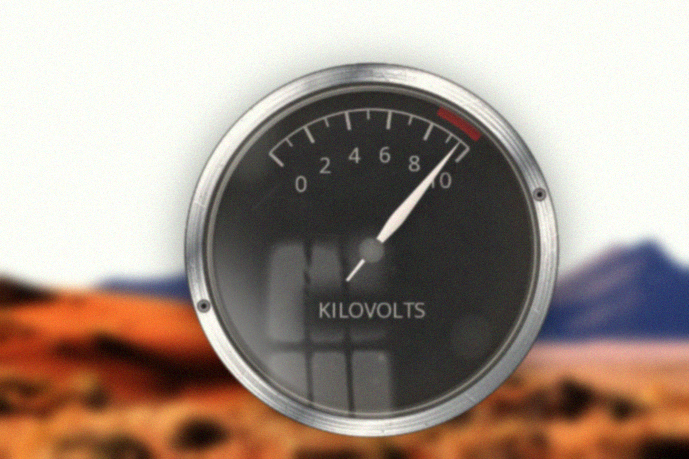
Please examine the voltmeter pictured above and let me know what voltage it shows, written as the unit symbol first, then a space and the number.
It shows kV 9.5
